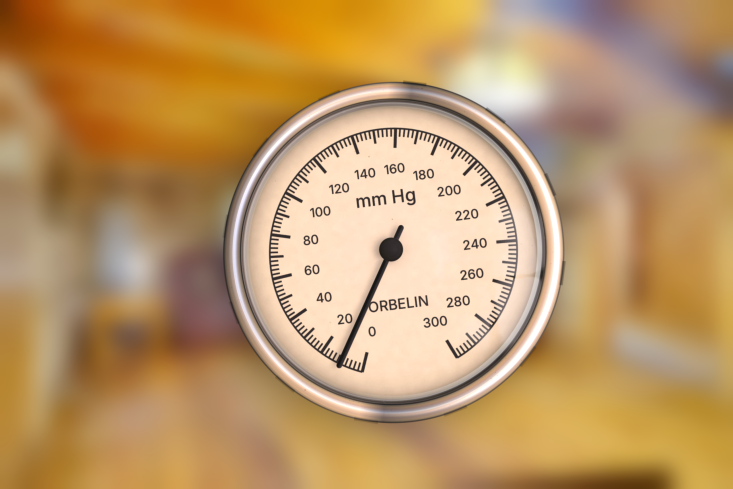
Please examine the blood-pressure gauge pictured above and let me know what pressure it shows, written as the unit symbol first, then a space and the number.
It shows mmHg 10
